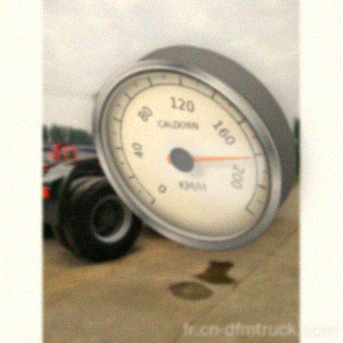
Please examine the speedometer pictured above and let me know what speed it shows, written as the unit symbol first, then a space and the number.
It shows km/h 180
